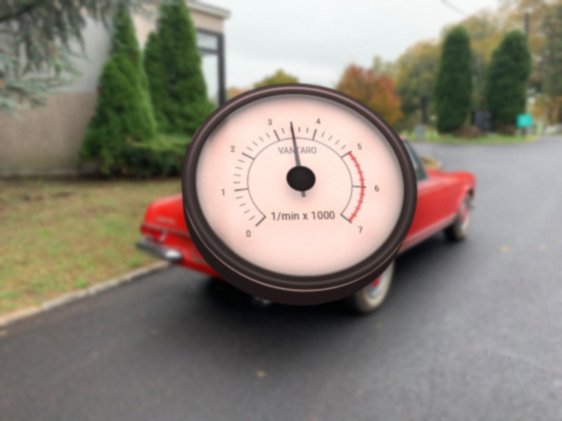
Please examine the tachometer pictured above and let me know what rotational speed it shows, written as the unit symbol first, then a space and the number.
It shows rpm 3400
